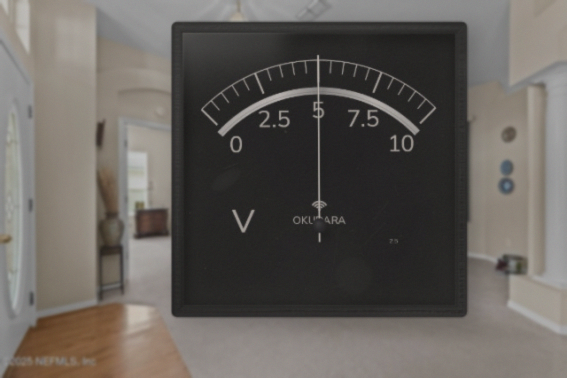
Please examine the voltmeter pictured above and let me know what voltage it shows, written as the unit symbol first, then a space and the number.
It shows V 5
